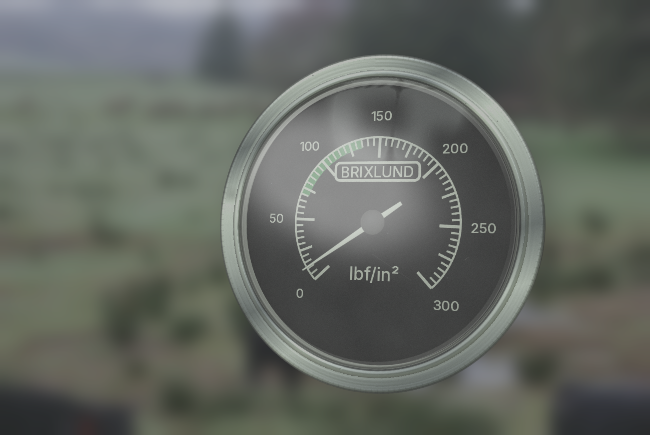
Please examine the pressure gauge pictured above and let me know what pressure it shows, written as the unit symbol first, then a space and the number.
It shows psi 10
